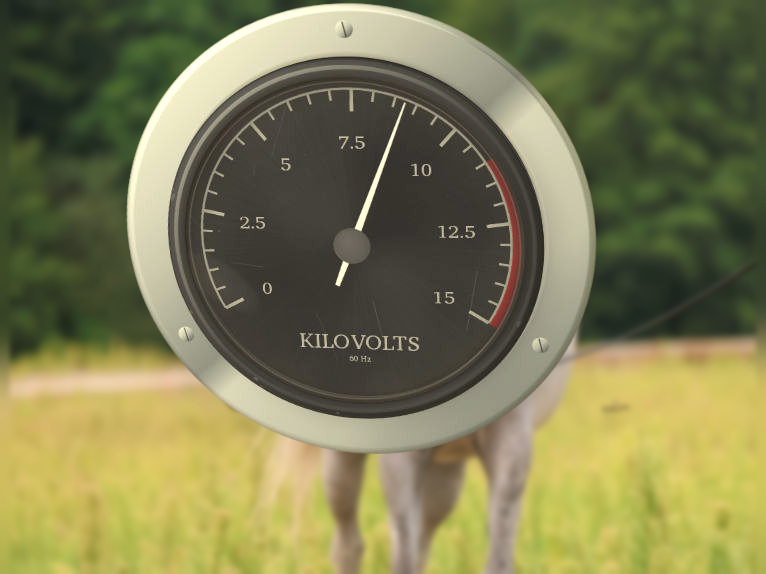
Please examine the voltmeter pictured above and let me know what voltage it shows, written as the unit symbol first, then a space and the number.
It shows kV 8.75
